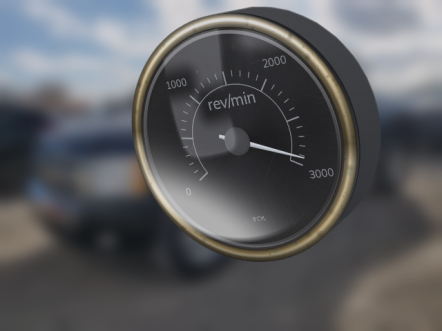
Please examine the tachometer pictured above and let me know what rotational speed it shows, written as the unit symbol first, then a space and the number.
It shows rpm 2900
